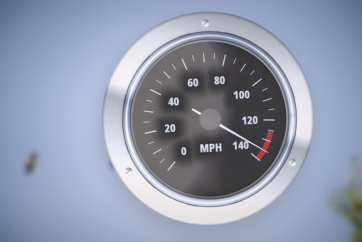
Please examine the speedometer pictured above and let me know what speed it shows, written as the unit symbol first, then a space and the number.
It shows mph 135
